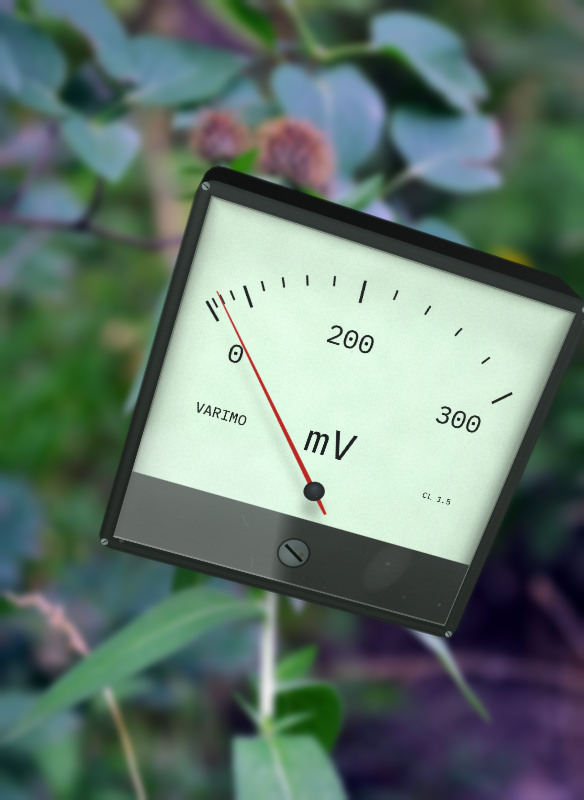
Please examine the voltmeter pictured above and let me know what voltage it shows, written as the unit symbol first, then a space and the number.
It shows mV 60
